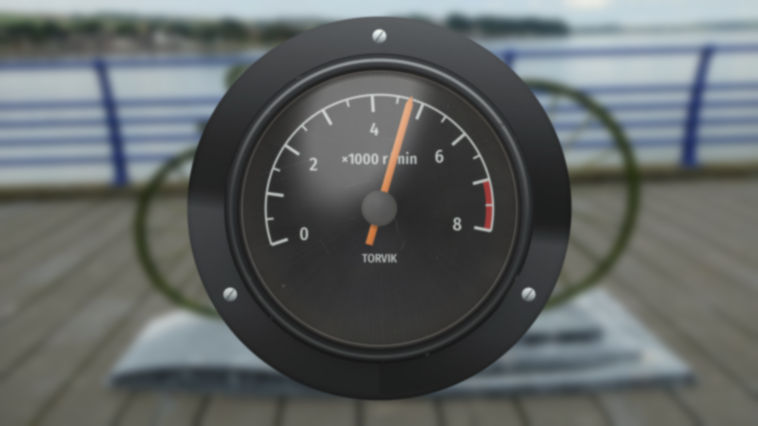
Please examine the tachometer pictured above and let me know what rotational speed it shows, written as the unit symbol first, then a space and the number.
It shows rpm 4750
